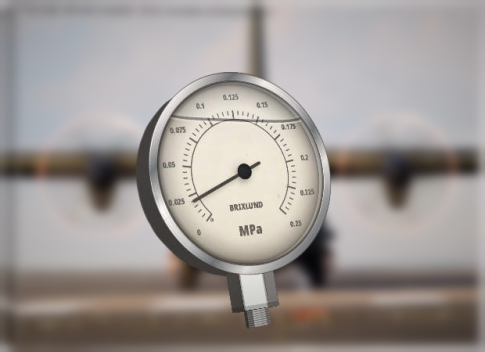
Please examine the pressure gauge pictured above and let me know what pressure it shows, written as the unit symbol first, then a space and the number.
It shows MPa 0.02
